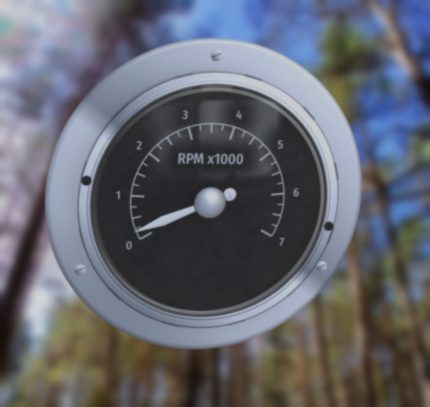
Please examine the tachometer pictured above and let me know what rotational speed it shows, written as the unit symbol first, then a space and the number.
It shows rpm 250
